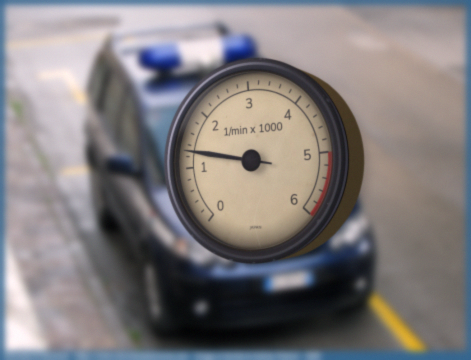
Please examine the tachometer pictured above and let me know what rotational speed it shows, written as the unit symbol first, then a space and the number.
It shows rpm 1300
